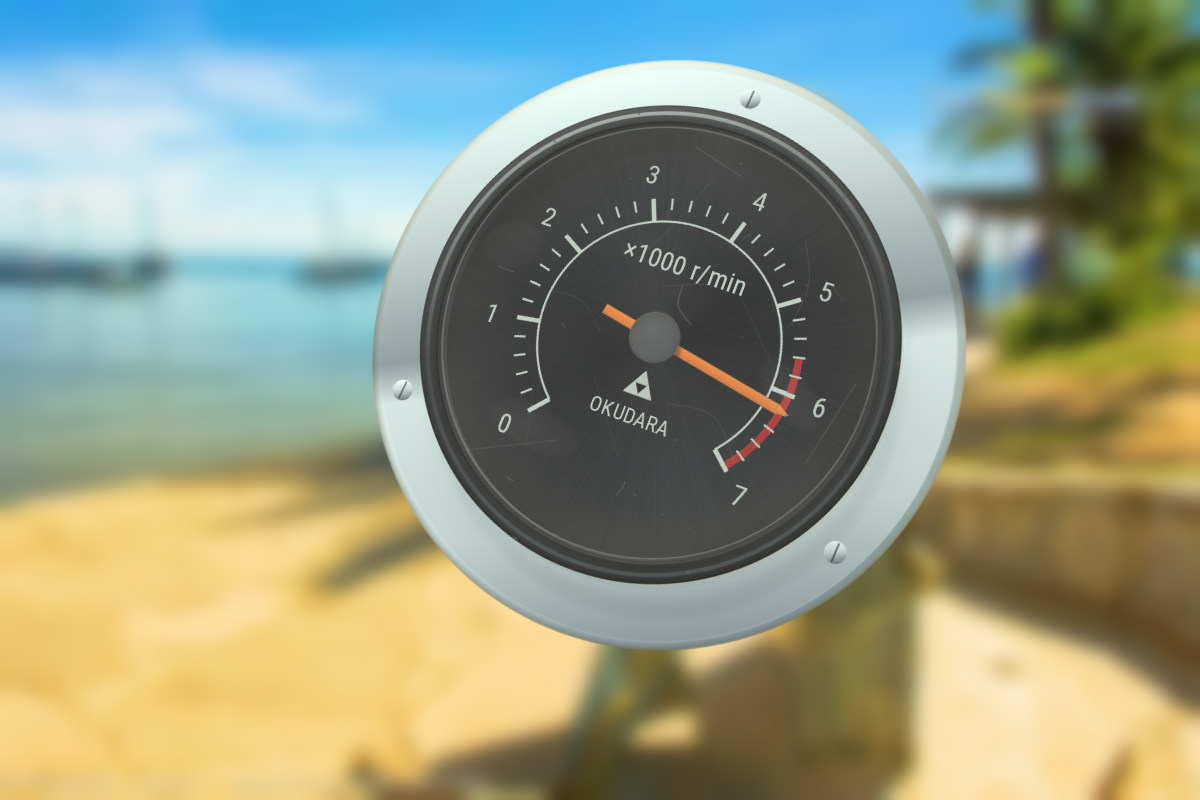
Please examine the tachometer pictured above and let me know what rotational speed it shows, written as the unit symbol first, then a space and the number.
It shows rpm 6200
